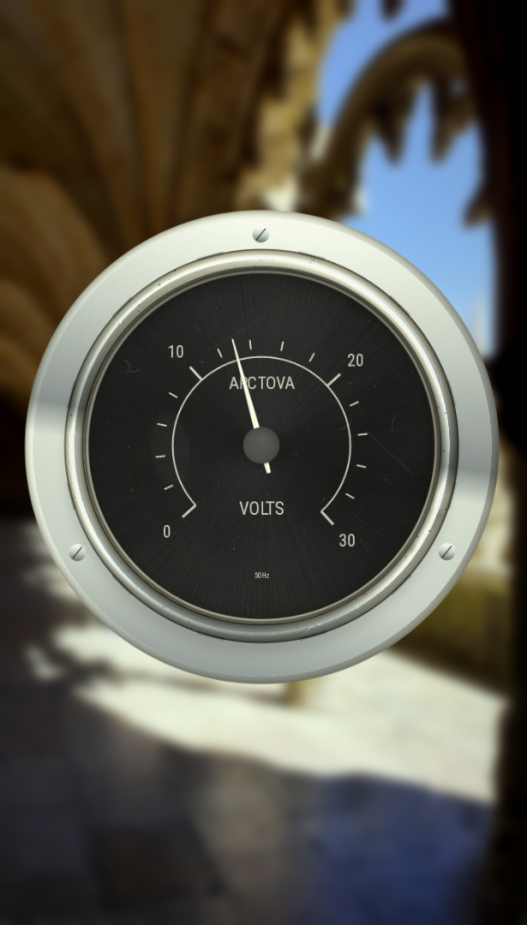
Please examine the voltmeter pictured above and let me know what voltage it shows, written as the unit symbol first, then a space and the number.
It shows V 13
